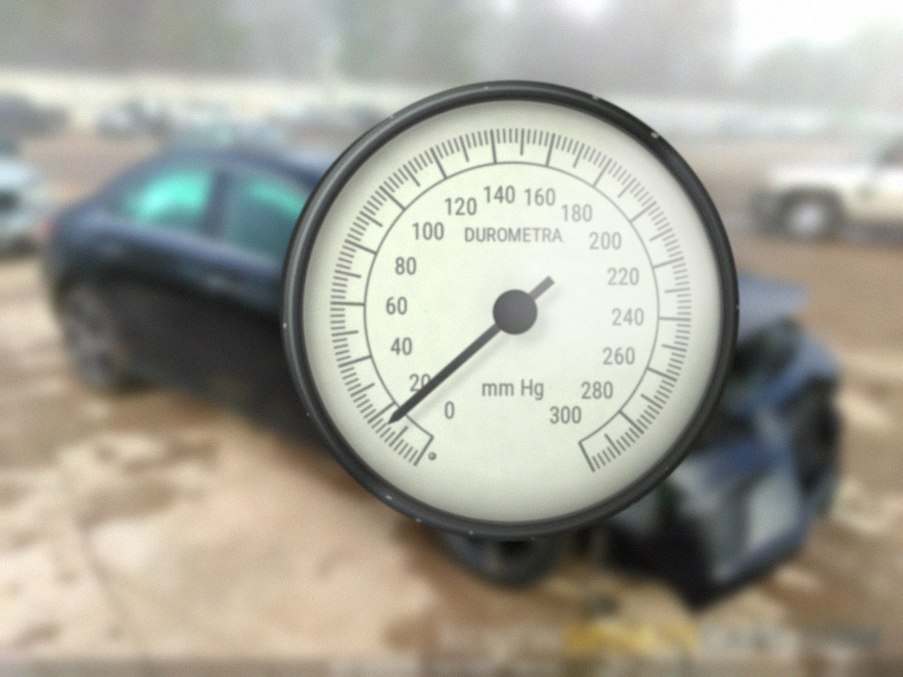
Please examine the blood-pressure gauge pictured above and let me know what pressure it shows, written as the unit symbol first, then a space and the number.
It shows mmHg 16
